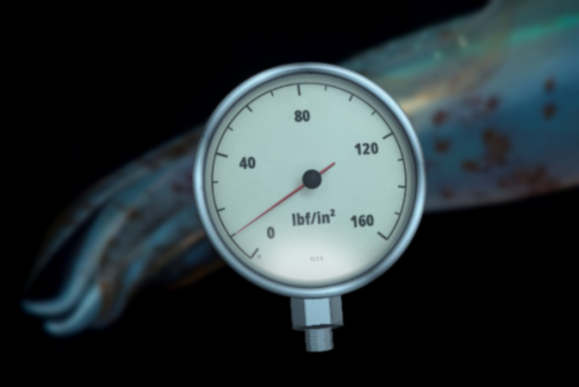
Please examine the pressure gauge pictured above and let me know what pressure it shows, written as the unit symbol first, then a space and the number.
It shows psi 10
